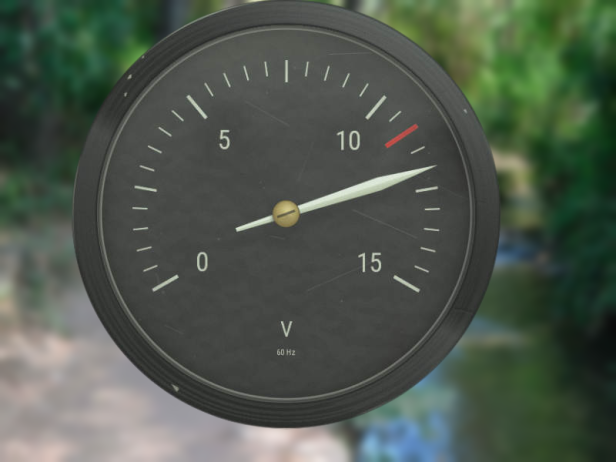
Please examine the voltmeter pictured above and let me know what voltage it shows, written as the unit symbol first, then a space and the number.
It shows V 12
